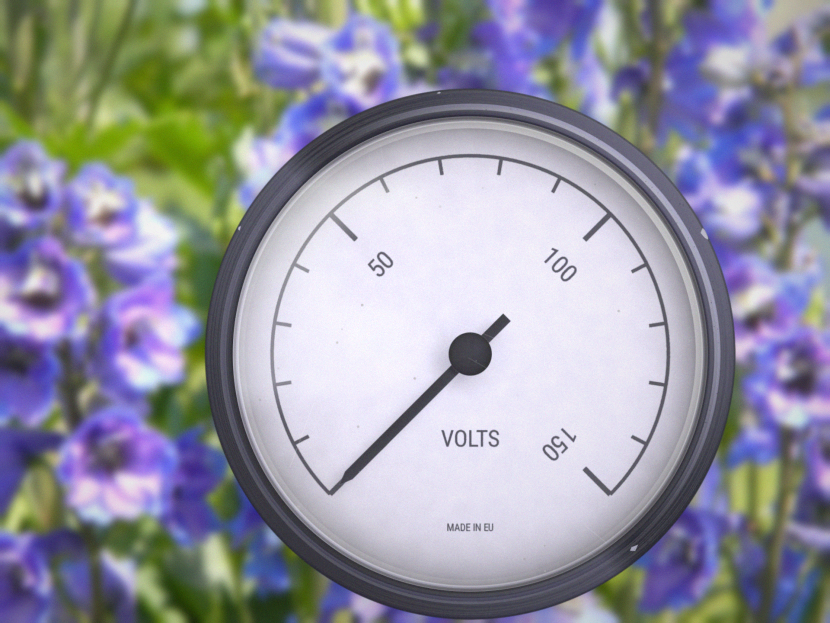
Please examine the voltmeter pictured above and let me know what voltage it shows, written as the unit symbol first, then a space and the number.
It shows V 0
